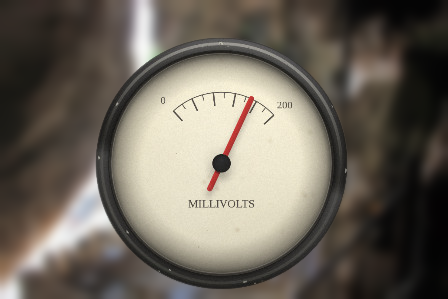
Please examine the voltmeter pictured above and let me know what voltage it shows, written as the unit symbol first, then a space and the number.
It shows mV 150
